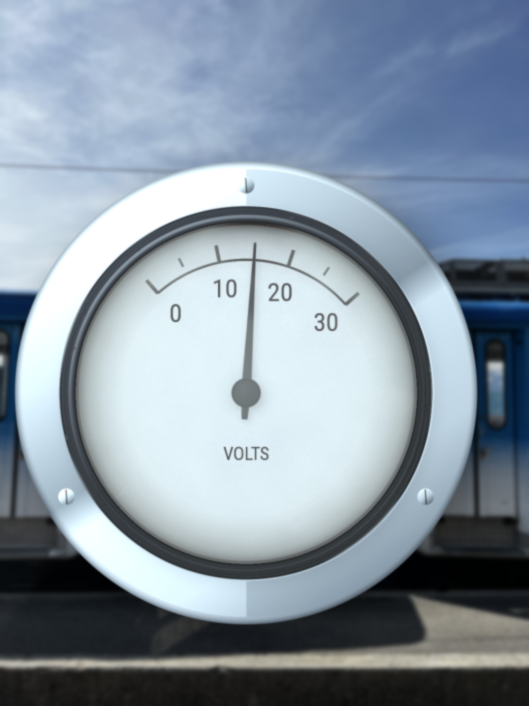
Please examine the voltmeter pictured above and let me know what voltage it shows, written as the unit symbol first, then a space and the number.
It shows V 15
